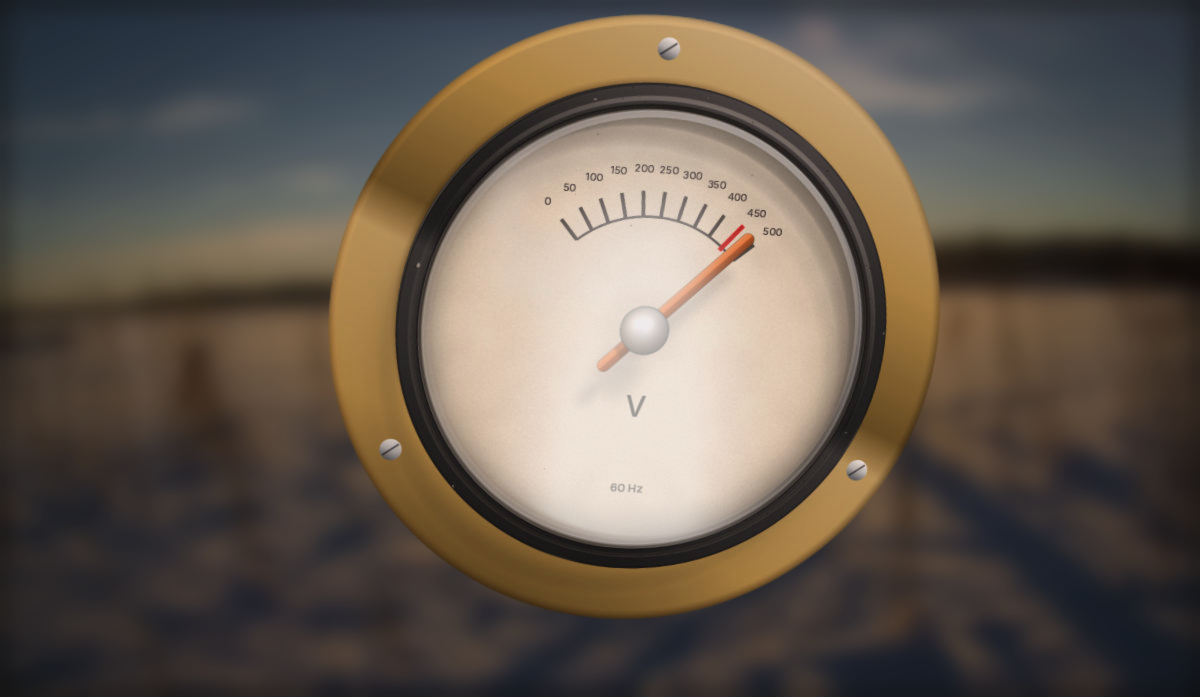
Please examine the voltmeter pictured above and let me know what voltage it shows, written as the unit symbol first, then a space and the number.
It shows V 475
